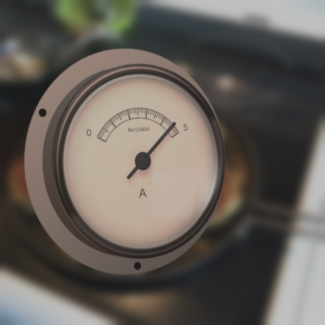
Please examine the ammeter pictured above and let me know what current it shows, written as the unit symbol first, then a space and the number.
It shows A 4.5
